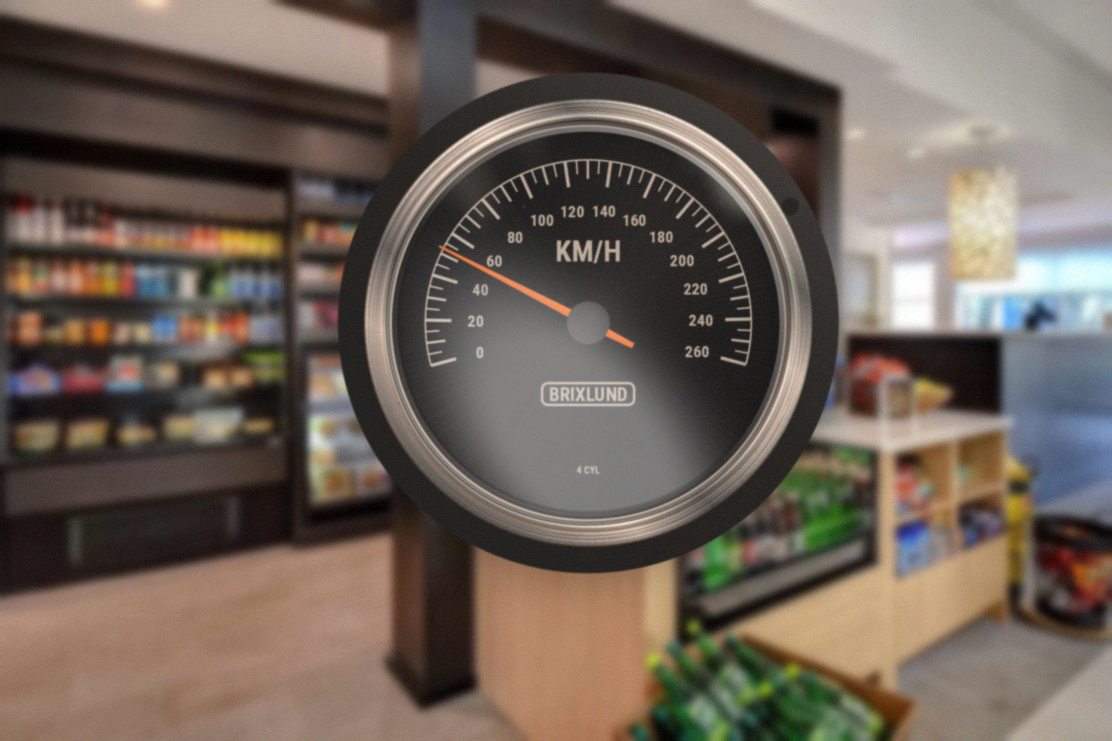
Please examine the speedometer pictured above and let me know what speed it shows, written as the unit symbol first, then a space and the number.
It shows km/h 52.5
